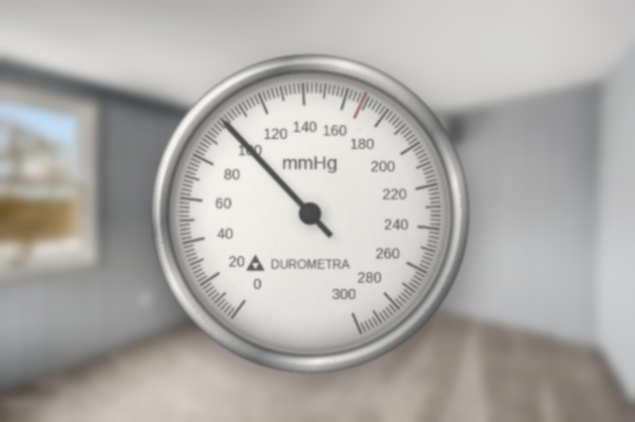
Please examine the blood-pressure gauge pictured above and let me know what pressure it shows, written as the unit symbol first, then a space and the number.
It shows mmHg 100
